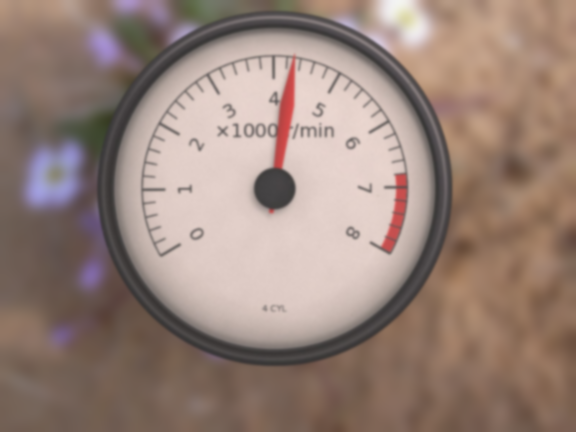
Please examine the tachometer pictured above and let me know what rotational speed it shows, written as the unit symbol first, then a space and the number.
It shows rpm 4300
